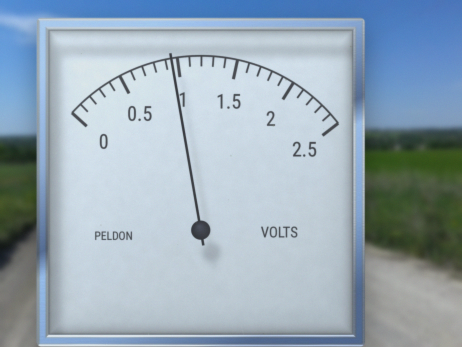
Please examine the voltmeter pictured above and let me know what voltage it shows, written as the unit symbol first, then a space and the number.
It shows V 0.95
